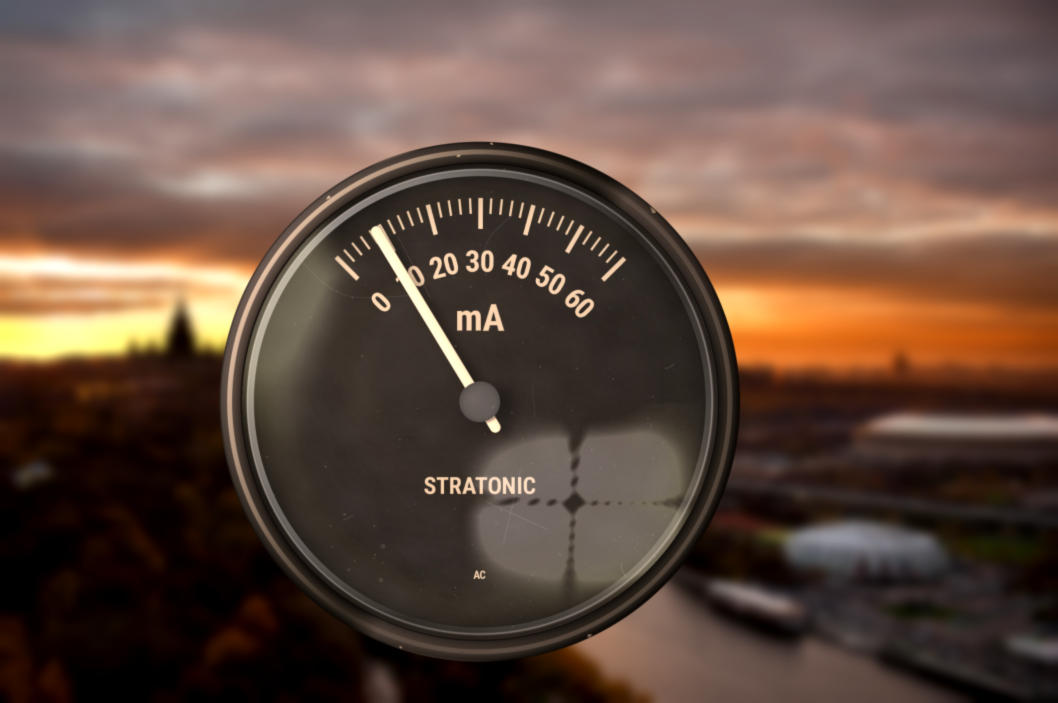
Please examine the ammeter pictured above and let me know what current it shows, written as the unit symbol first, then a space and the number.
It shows mA 9
